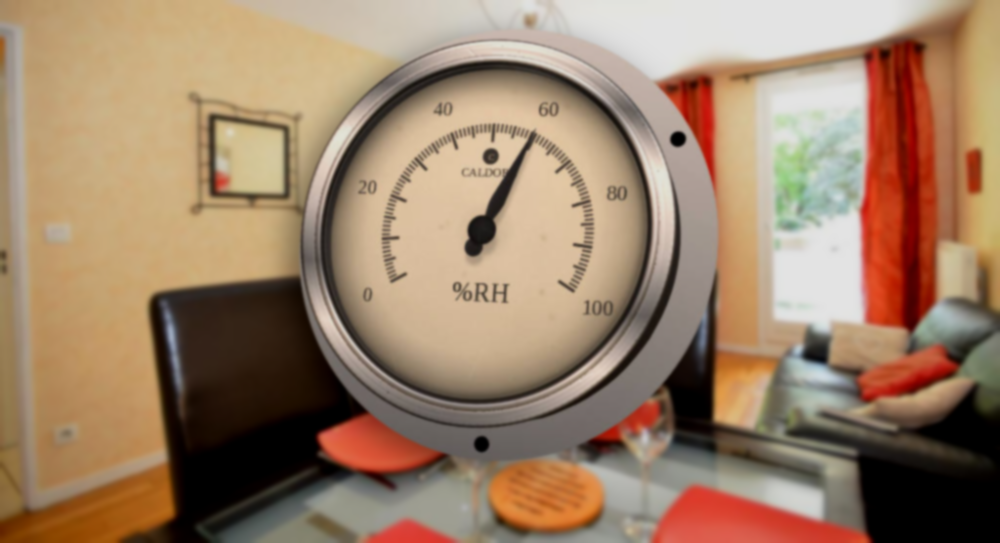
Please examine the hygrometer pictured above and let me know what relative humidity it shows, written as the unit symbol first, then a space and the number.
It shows % 60
